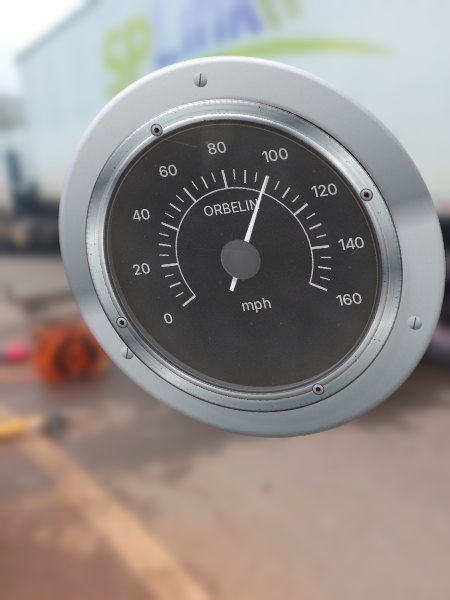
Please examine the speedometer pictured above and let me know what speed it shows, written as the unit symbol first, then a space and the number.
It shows mph 100
